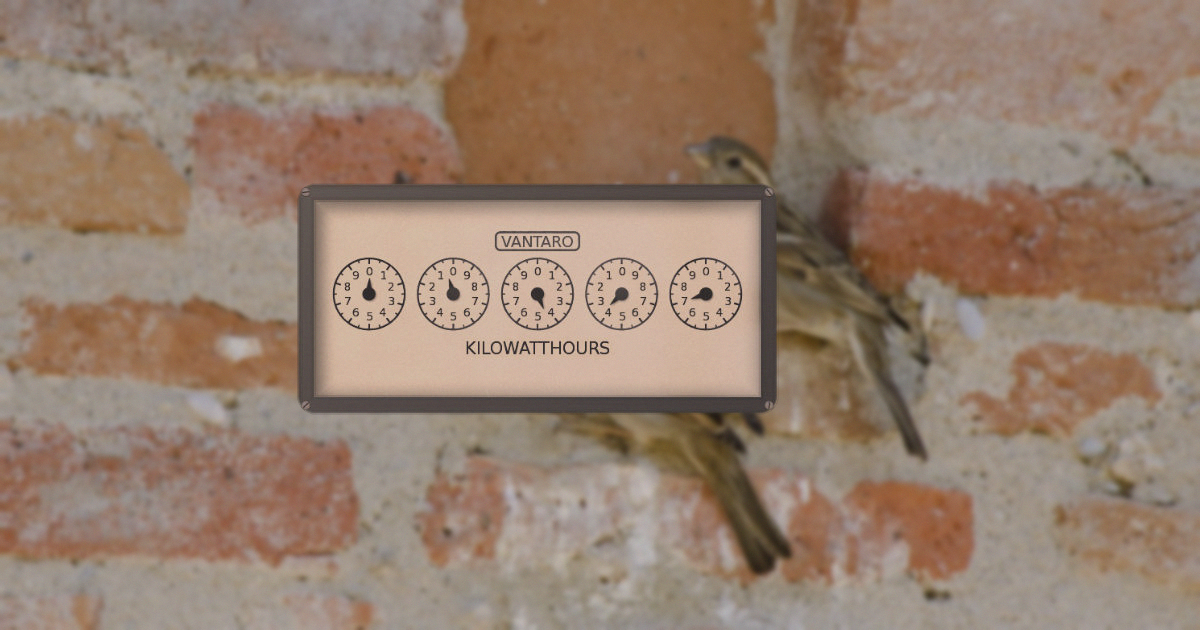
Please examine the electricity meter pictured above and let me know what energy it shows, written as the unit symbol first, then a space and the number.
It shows kWh 437
